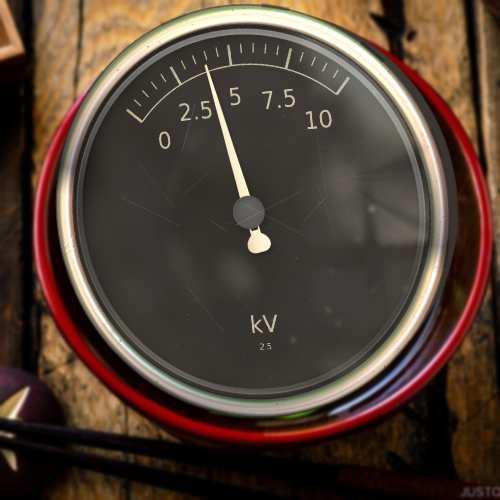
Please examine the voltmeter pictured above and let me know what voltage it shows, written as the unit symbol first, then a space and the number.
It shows kV 4
